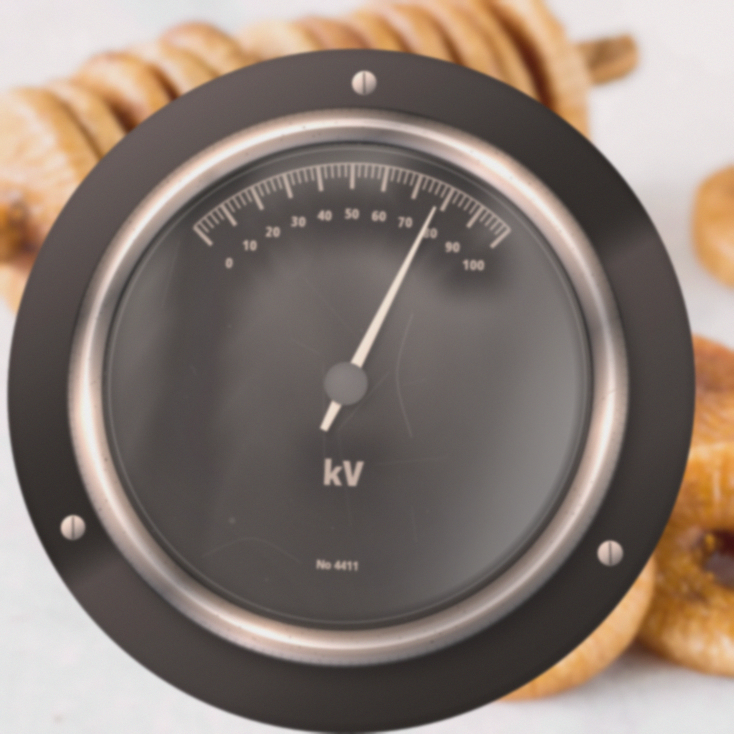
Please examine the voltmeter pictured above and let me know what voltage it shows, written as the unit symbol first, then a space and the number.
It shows kV 78
